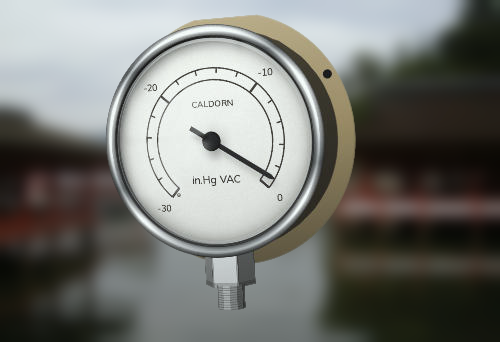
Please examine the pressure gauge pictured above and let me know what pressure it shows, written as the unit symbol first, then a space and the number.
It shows inHg -1
